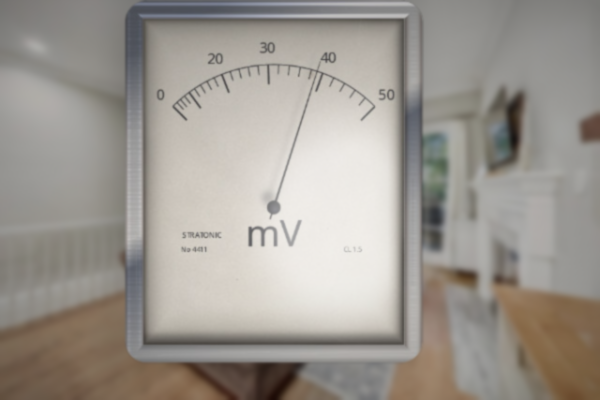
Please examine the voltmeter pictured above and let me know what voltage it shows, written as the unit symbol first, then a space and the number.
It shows mV 39
